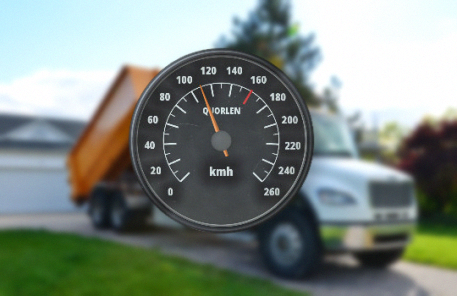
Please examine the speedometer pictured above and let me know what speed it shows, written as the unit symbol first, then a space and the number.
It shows km/h 110
